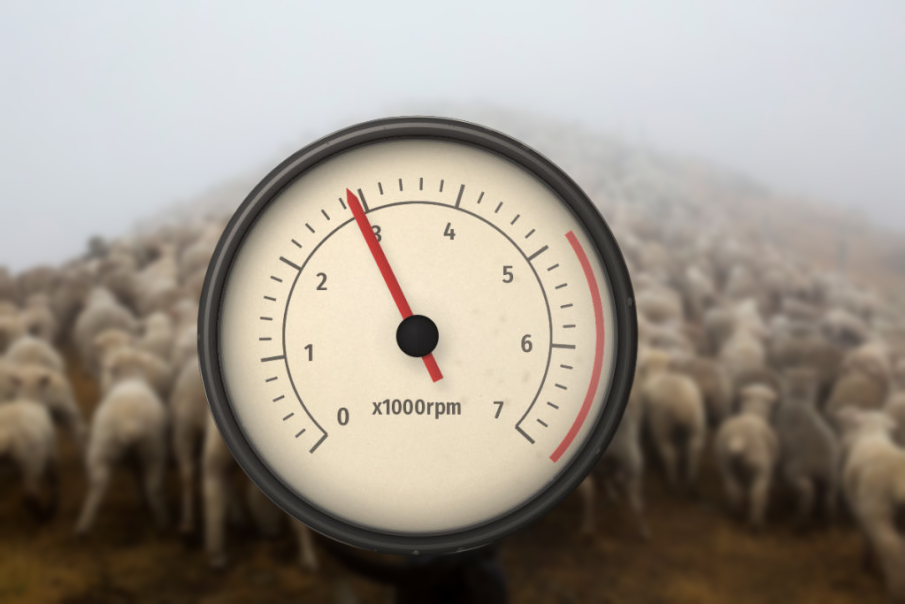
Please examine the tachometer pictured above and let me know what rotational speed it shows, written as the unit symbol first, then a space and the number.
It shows rpm 2900
